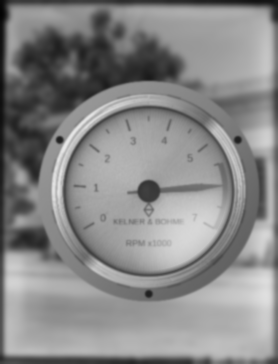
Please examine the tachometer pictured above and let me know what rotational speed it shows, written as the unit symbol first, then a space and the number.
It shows rpm 6000
